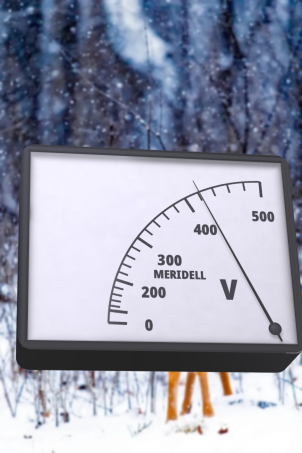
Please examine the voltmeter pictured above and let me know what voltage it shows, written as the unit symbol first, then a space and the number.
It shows V 420
